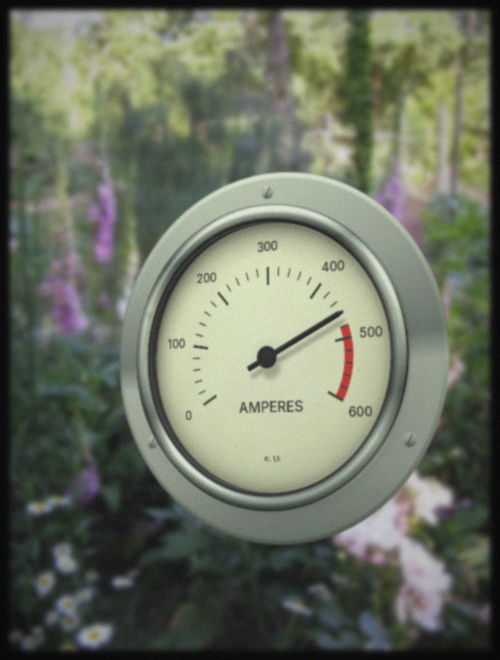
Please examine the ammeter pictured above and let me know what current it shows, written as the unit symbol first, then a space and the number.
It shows A 460
